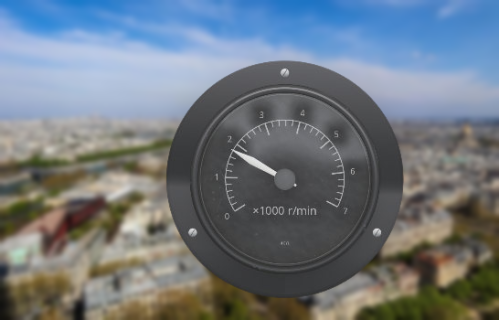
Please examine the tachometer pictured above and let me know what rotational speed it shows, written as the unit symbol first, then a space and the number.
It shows rpm 1800
